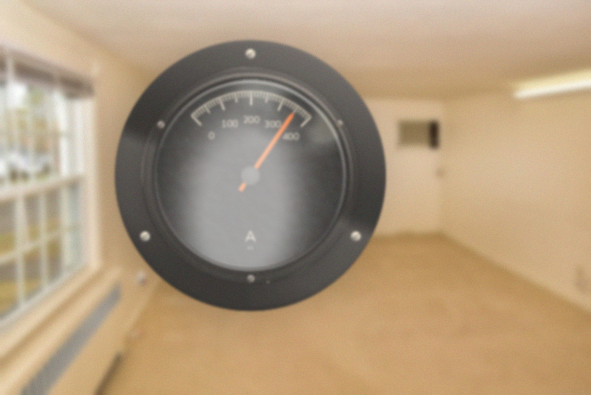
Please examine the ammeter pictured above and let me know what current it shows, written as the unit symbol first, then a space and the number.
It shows A 350
